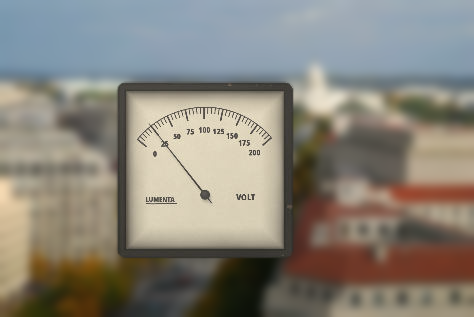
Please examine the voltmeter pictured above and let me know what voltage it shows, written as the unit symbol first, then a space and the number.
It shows V 25
